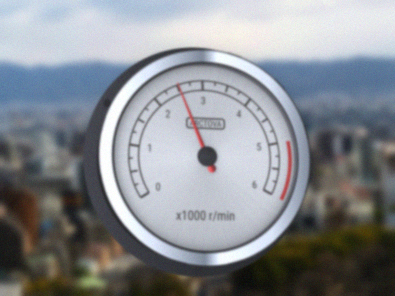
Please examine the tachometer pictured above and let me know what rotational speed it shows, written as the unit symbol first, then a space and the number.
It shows rpm 2500
